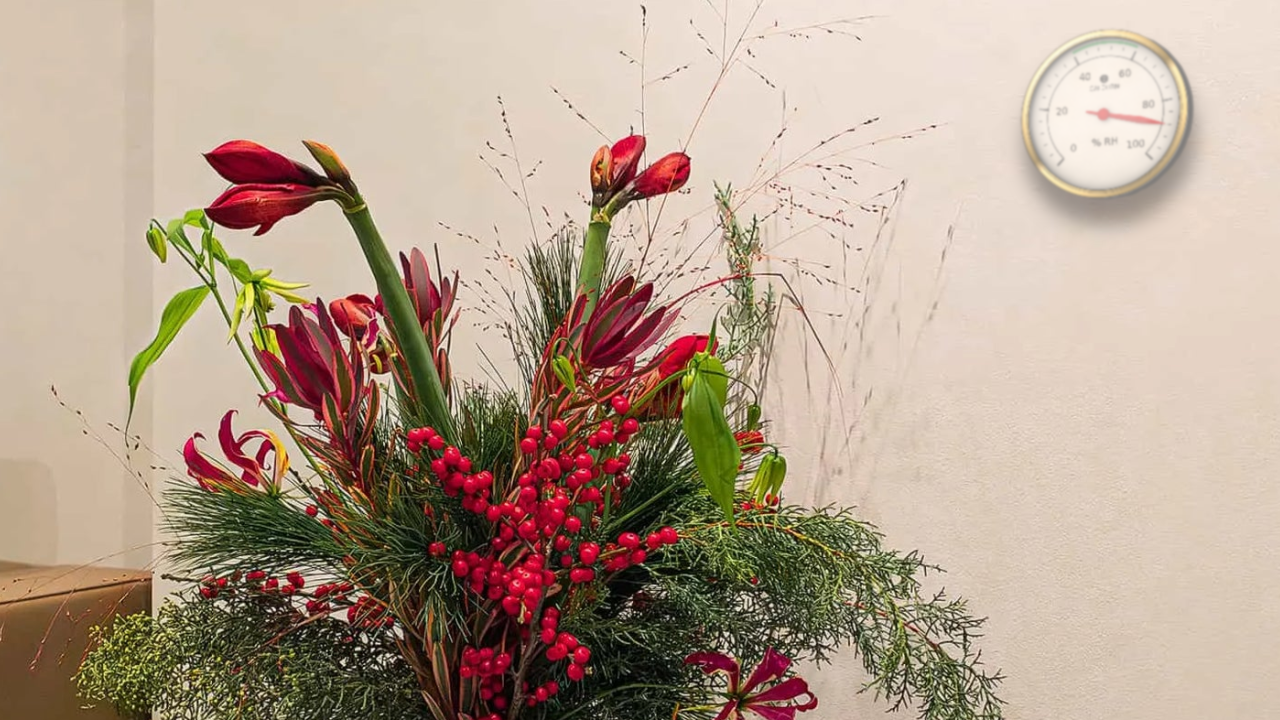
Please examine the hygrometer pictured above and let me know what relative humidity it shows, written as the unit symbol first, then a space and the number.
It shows % 88
